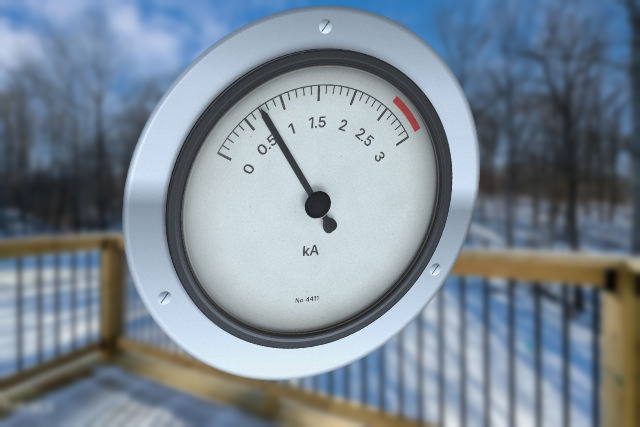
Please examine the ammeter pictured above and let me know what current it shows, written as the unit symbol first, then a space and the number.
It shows kA 0.7
